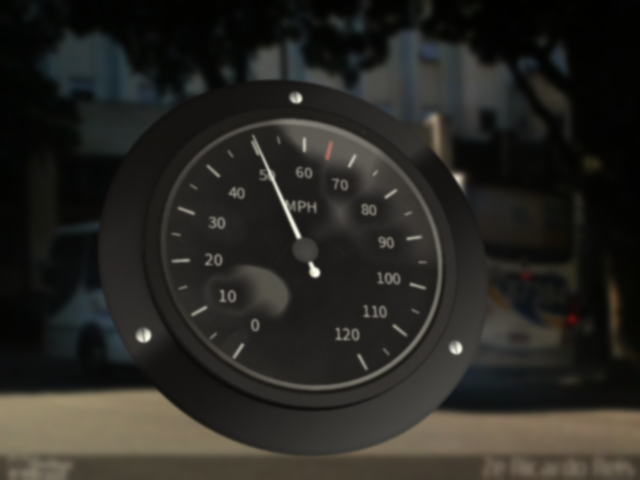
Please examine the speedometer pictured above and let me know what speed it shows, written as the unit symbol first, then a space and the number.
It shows mph 50
